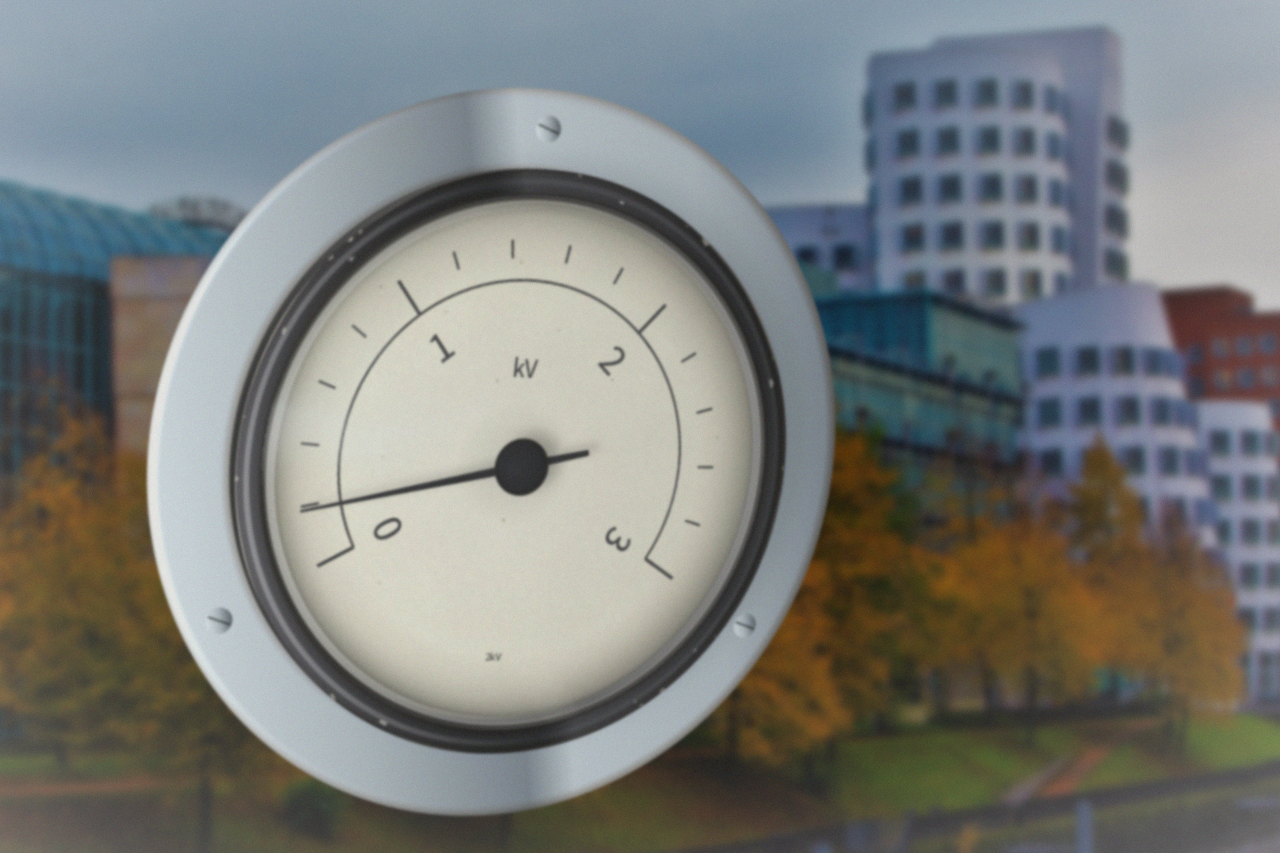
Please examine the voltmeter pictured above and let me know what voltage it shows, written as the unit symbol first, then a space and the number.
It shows kV 0.2
